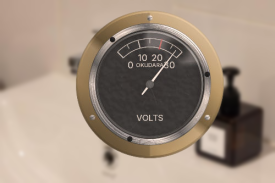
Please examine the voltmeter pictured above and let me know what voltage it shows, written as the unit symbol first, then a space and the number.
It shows V 27.5
